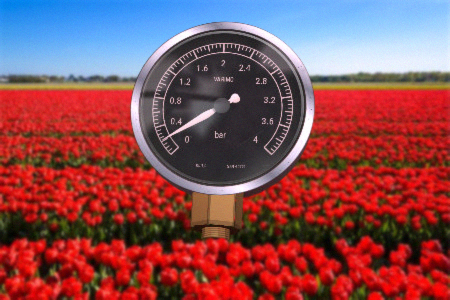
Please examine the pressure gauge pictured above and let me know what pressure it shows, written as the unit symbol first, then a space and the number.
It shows bar 0.2
